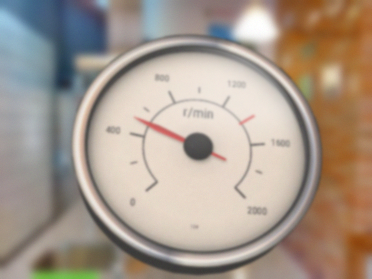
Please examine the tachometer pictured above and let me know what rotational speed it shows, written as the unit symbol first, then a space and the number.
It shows rpm 500
